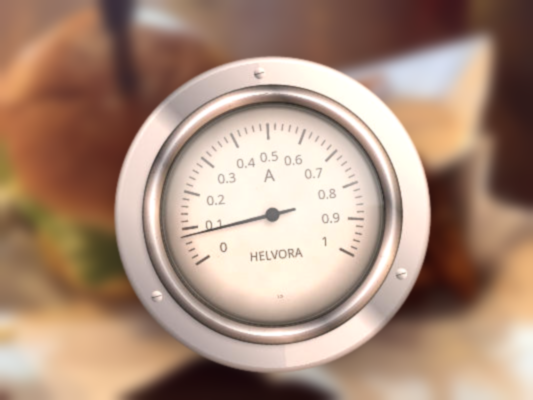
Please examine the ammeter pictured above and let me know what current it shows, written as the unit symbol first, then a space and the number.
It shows A 0.08
